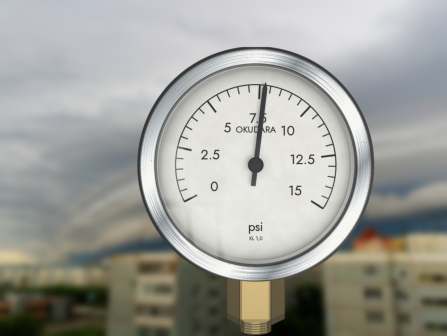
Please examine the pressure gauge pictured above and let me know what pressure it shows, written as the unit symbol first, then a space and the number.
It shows psi 7.75
